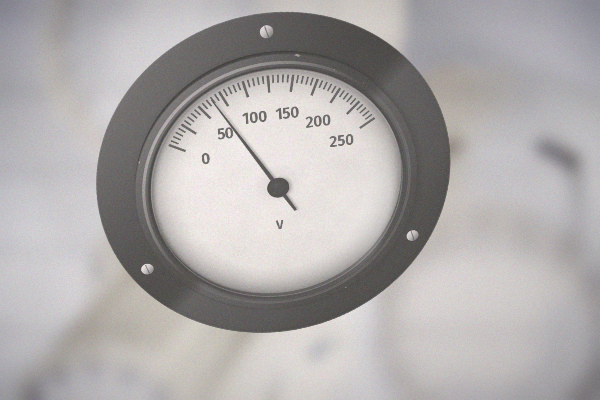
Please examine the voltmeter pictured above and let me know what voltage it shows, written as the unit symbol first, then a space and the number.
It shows V 65
